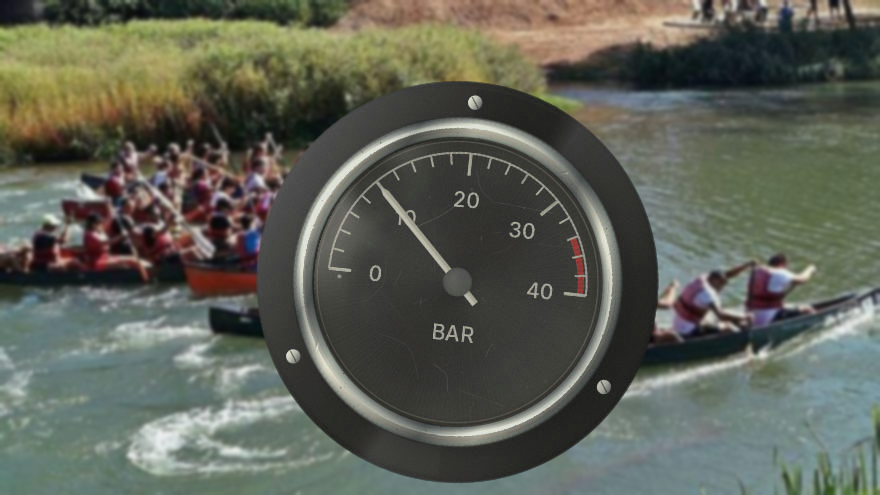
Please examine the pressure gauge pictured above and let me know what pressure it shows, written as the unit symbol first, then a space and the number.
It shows bar 10
